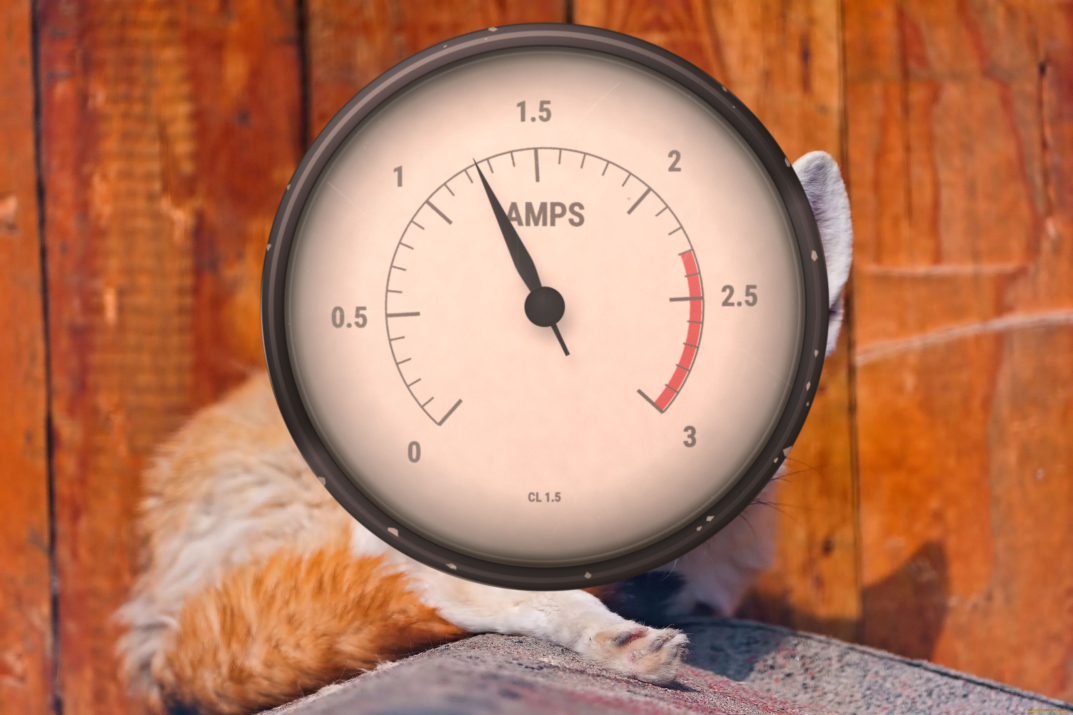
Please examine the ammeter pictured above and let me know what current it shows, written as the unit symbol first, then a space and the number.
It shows A 1.25
